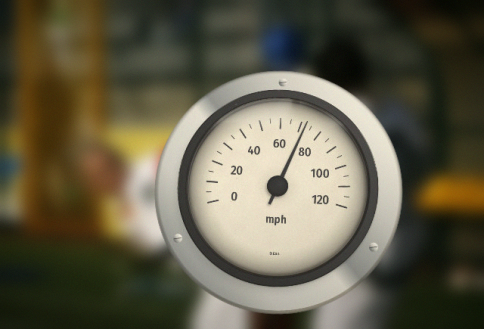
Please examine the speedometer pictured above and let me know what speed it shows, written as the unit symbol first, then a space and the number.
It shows mph 72.5
